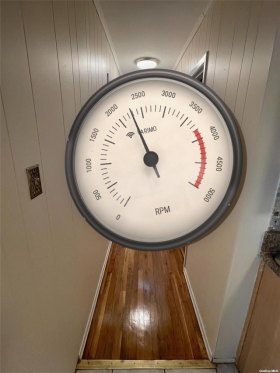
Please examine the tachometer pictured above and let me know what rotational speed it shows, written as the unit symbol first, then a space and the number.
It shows rpm 2300
